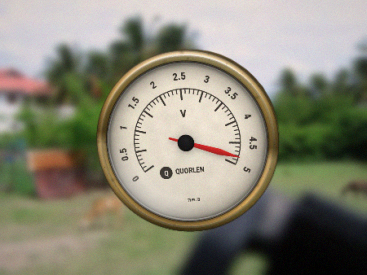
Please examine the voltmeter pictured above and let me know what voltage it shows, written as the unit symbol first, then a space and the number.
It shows V 4.8
